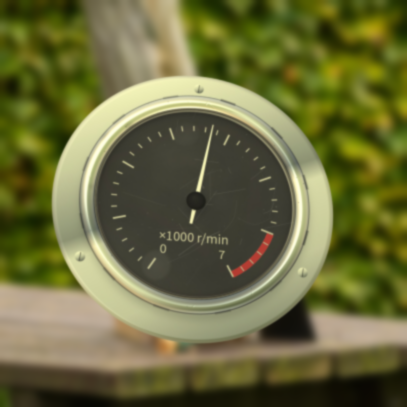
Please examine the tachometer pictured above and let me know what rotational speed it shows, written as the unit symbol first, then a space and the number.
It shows rpm 3700
